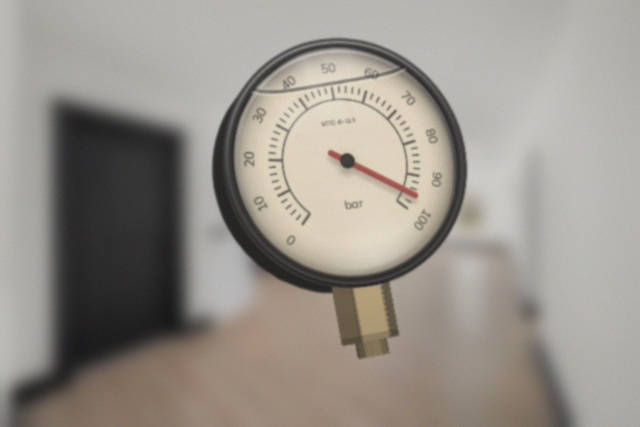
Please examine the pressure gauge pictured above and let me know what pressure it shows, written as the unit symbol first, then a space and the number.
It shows bar 96
